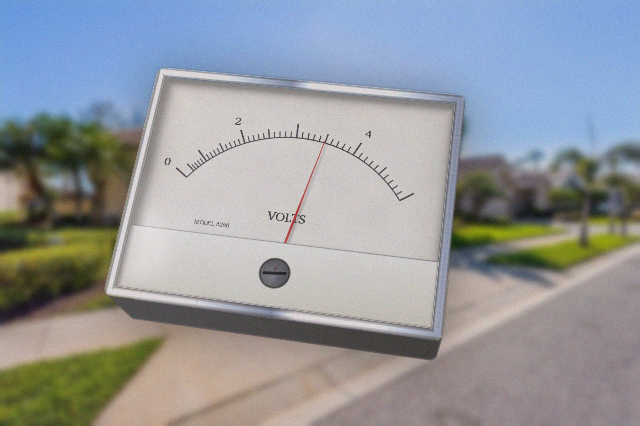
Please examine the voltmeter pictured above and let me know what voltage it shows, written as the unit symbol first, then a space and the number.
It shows V 3.5
